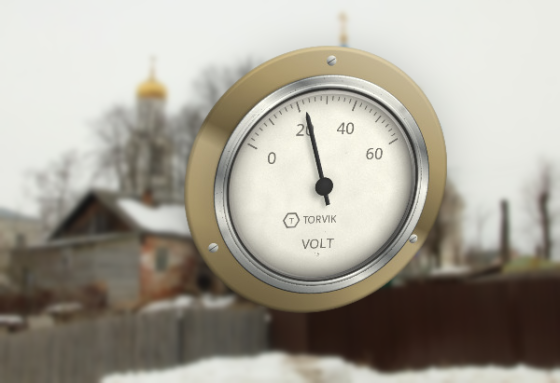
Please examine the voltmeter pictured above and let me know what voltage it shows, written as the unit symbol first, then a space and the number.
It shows V 22
